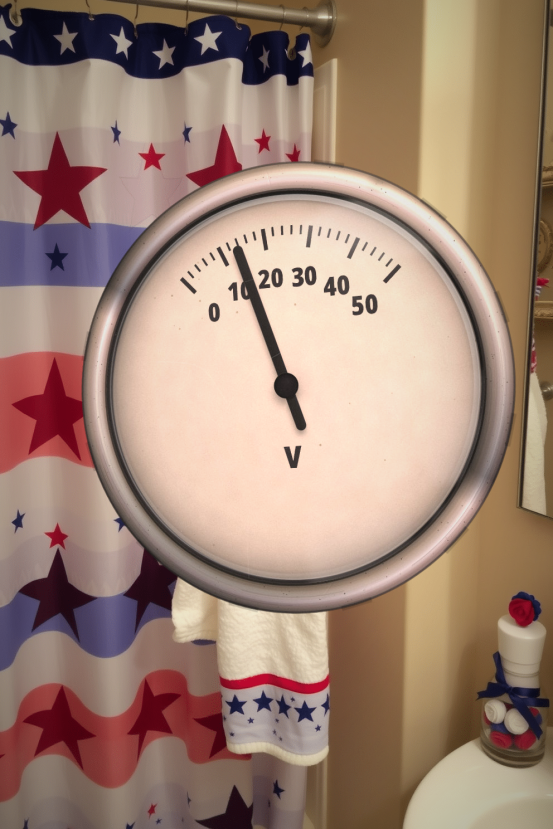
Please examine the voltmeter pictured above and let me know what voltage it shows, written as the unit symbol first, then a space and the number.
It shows V 14
